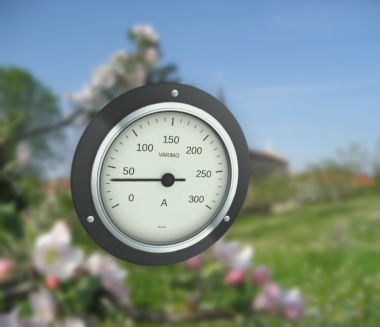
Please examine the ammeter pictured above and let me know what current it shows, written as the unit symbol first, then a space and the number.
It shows A 35
